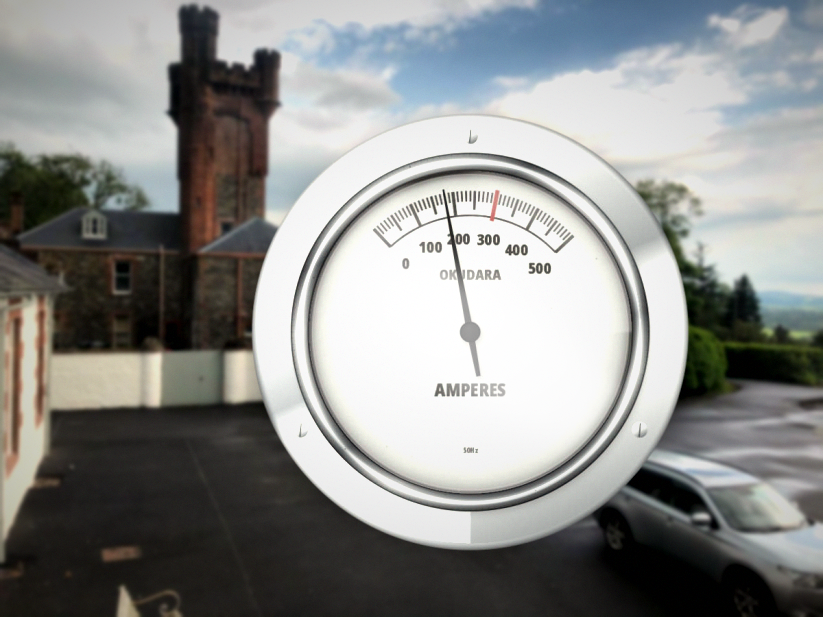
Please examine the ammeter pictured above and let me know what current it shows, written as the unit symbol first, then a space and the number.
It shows A 180
